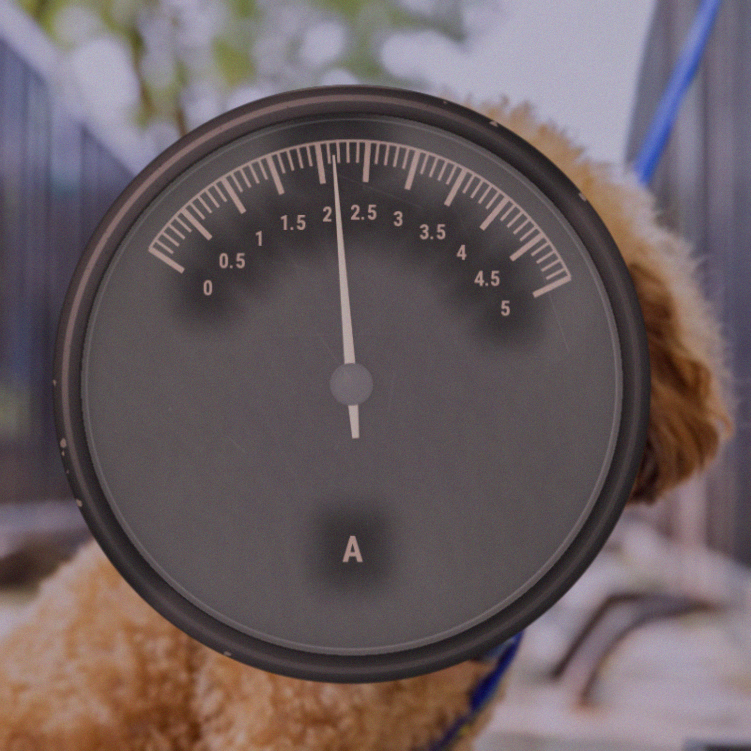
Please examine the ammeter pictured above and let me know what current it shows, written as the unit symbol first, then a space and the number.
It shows A 2.15
